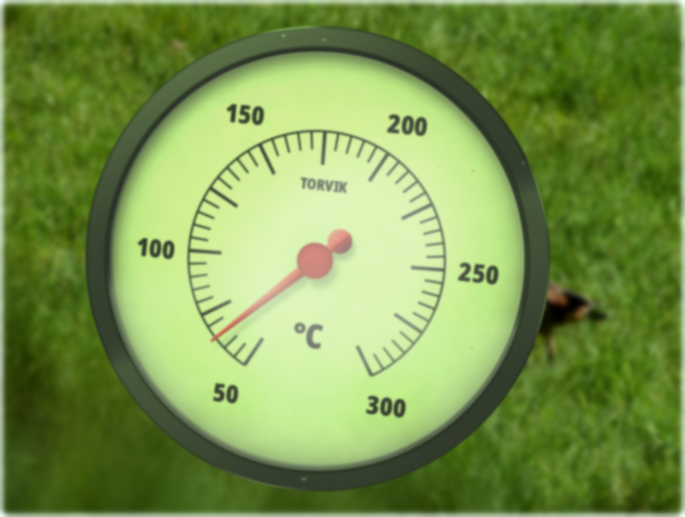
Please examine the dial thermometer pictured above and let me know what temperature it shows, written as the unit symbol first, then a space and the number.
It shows °C 65
